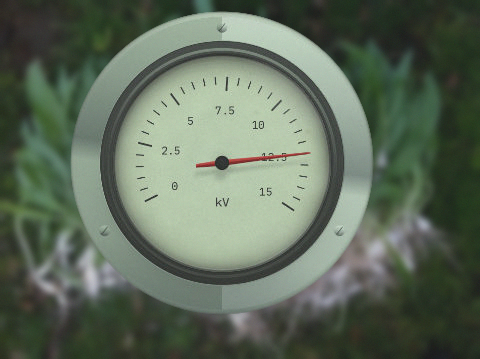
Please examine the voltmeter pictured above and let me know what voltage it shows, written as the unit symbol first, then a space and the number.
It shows kV 12.5
